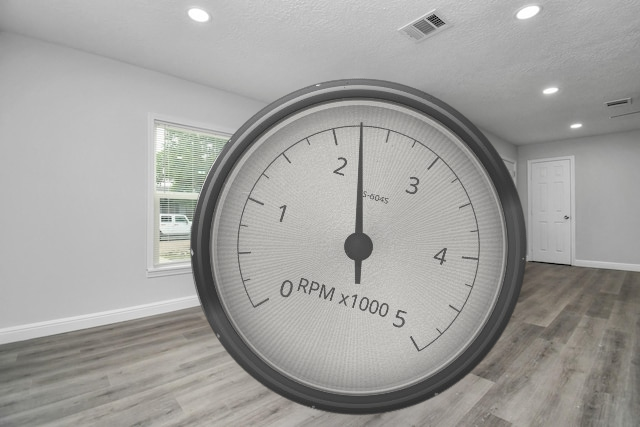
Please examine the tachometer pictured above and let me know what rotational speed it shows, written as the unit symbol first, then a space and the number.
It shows rpm 2250
